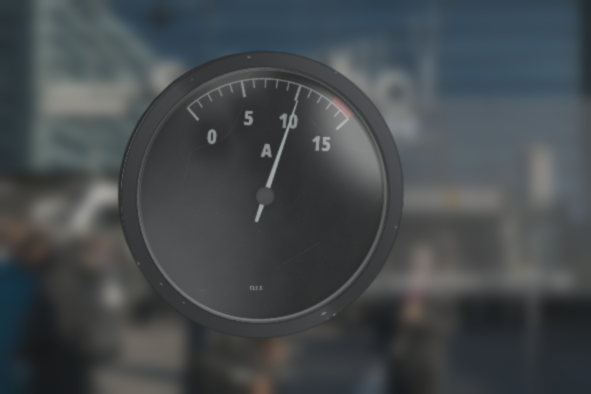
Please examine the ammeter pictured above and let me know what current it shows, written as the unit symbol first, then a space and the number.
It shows A 10
